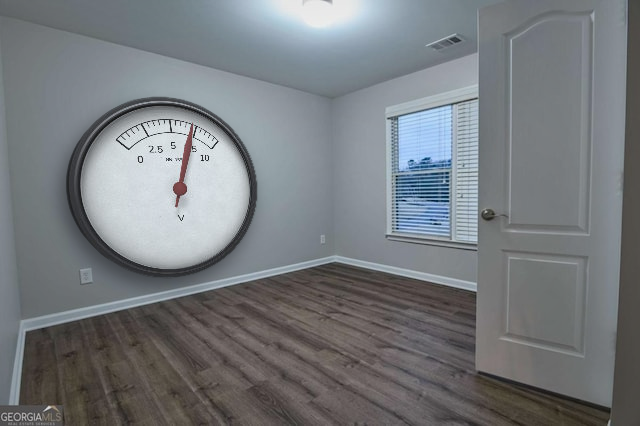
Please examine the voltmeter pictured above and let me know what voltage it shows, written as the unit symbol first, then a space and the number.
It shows V 7
